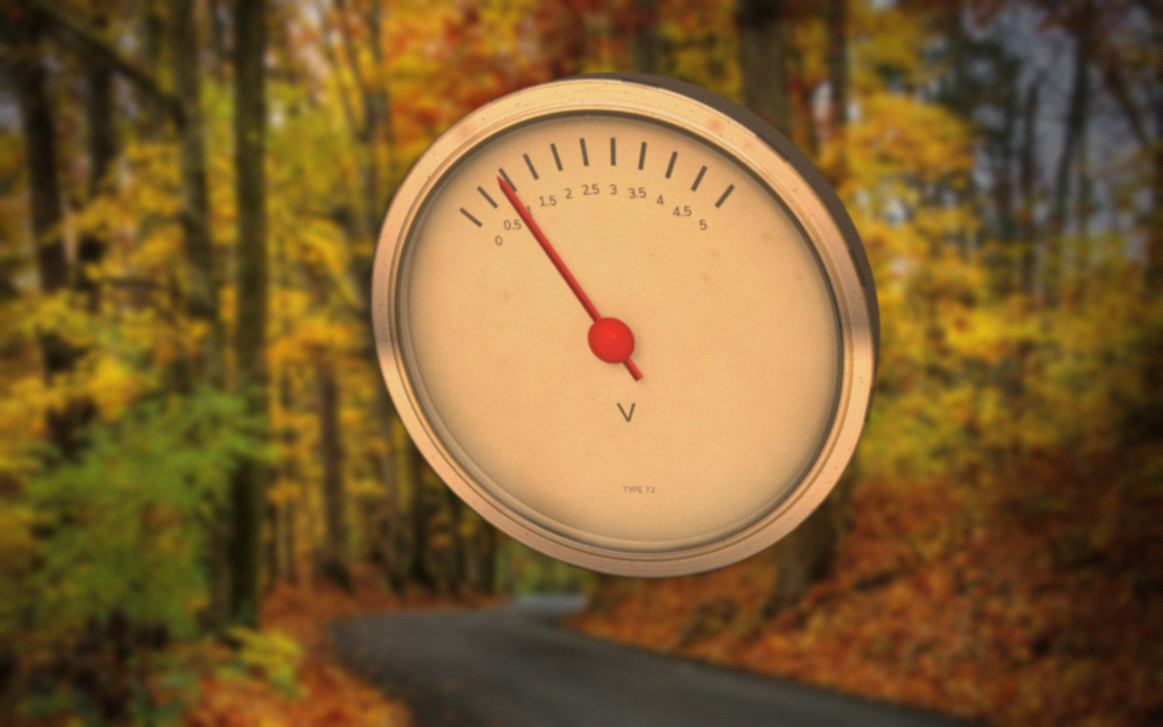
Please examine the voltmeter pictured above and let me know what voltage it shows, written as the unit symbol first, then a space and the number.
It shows V 1
